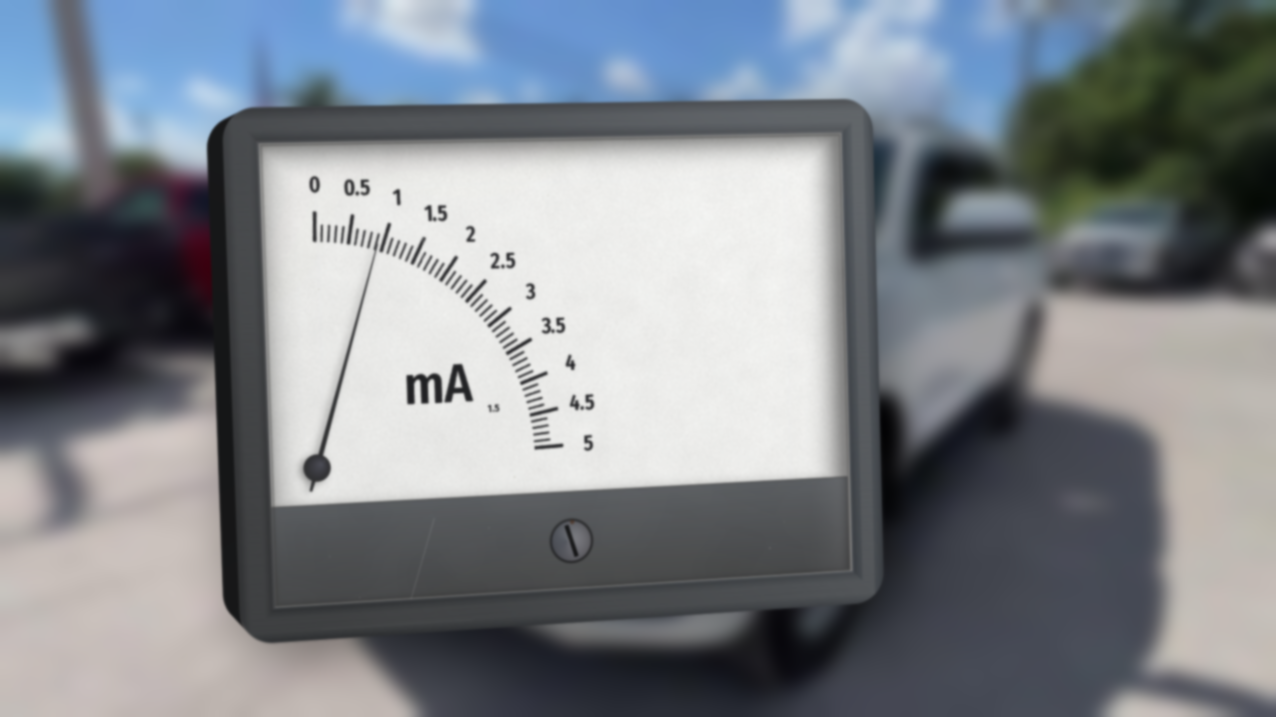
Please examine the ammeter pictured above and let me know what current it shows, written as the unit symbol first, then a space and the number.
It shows mA 0.9
